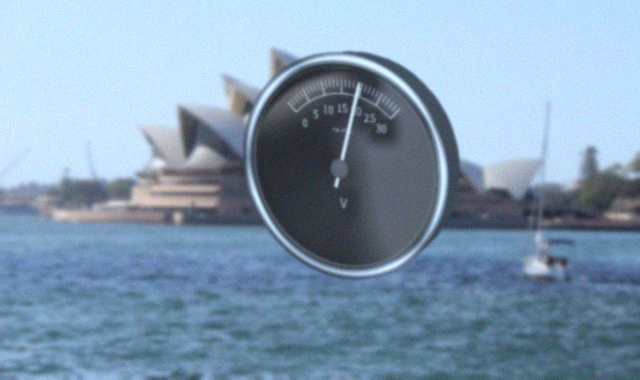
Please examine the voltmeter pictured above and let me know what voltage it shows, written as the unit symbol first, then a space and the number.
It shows V 20
